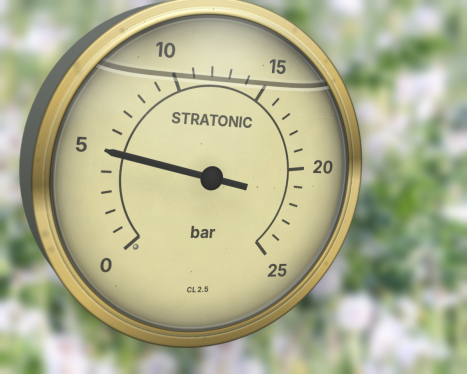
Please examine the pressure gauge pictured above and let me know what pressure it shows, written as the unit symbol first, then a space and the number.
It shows bar 5
